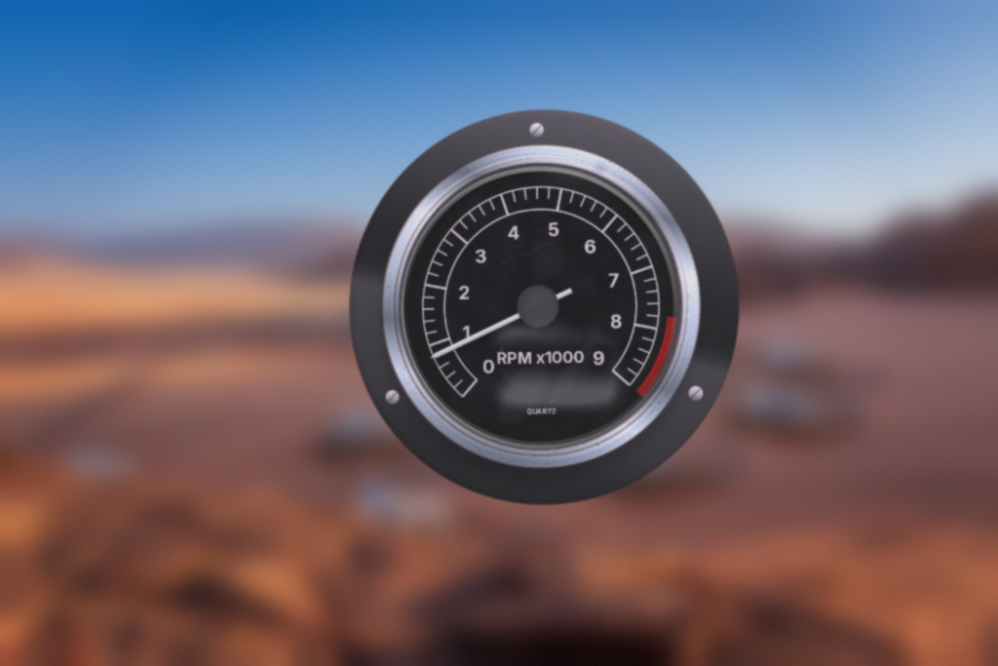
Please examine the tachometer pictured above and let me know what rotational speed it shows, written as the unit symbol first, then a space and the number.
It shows rpm 800
